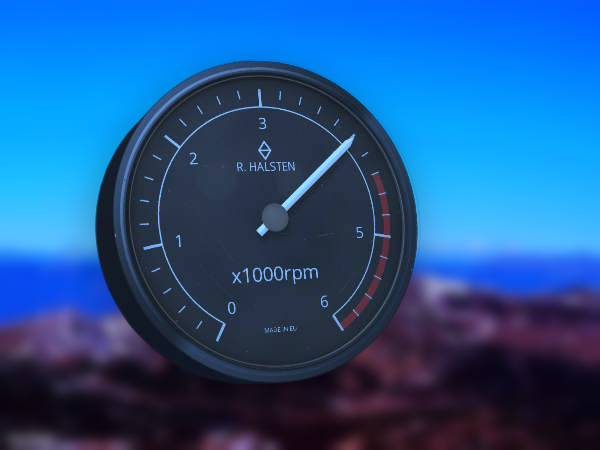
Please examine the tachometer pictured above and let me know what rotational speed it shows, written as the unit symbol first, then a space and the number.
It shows rpm 4000
